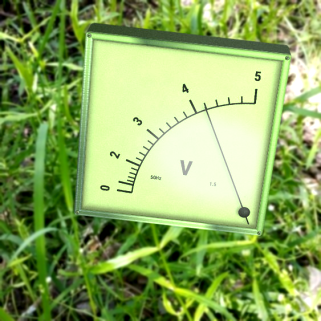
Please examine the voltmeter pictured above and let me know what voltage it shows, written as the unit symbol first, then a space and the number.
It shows V 4.2
